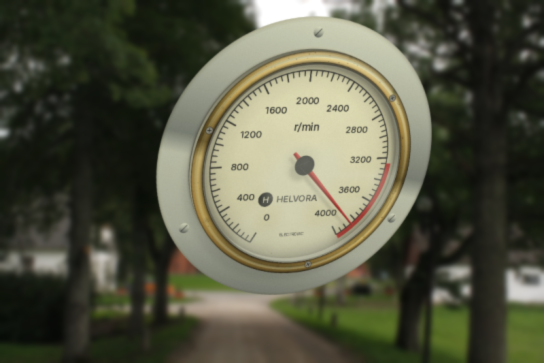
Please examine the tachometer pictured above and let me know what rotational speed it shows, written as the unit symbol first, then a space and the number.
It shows rpm 3850
